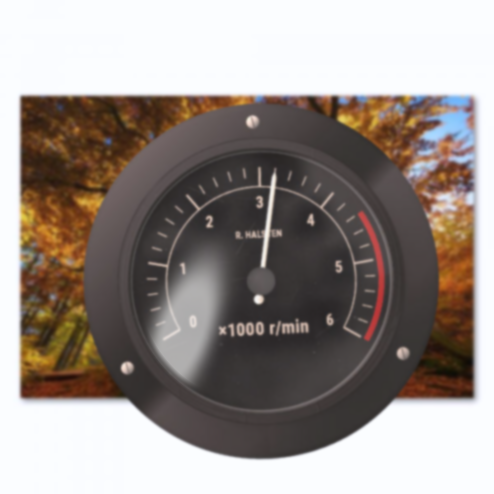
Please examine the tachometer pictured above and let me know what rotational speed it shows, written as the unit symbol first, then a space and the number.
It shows rpm 3200
